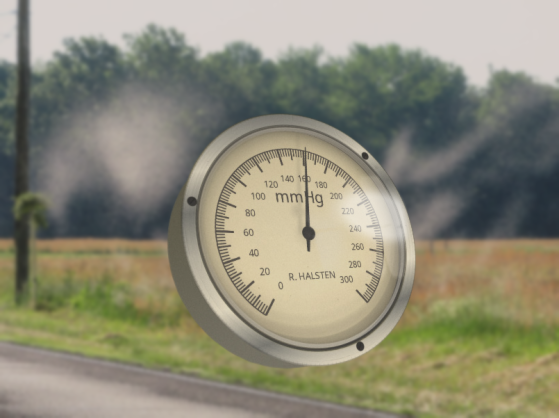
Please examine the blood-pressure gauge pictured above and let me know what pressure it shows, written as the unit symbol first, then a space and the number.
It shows mmHg 160
